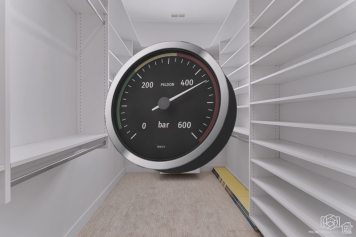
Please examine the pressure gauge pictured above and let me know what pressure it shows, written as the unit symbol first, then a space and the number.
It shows bar 440
